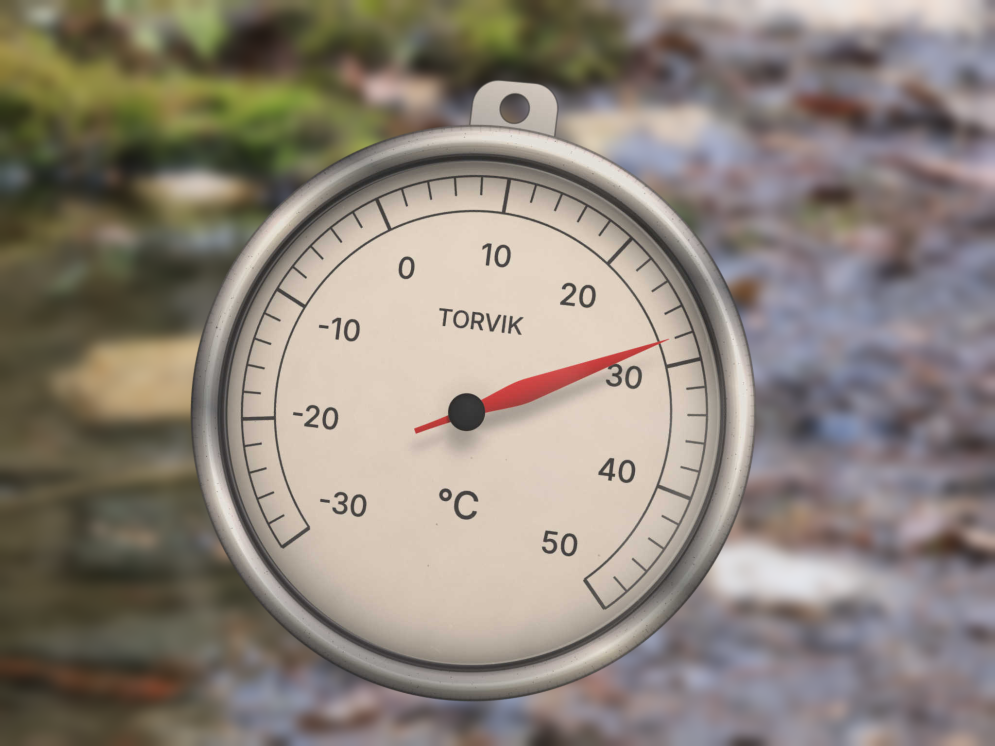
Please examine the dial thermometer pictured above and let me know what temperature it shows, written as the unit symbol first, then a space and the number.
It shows °C 28
